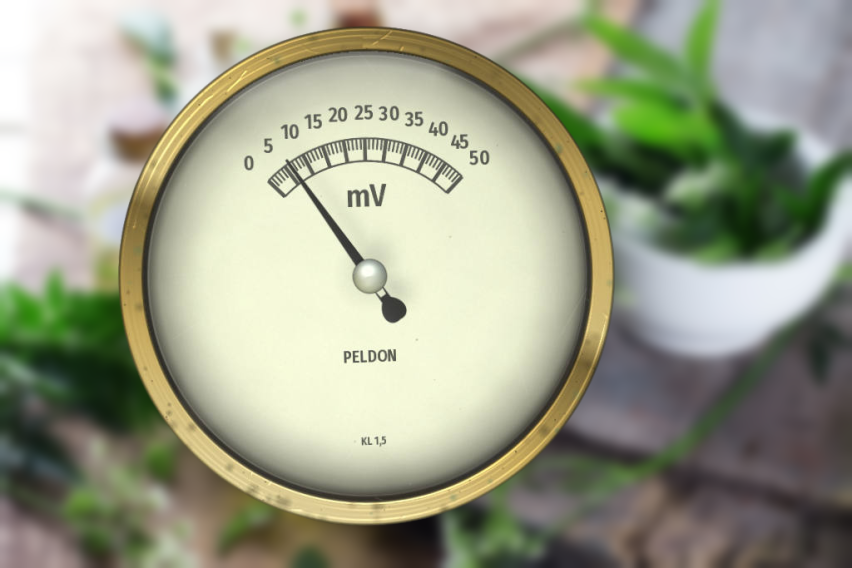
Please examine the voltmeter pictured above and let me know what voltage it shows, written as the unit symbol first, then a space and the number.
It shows mV 6
